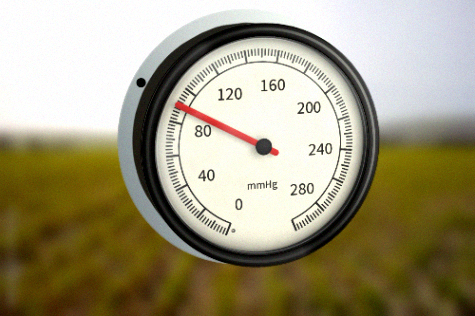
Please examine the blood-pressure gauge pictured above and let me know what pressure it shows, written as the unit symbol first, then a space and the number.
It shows mmHg 90
